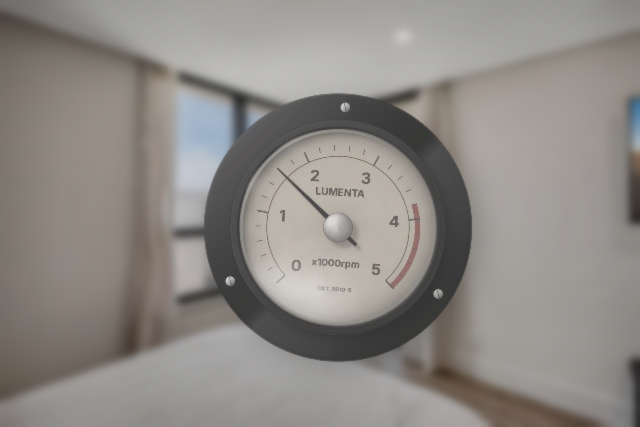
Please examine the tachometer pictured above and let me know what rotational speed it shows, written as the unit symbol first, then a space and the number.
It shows rpm 1600
